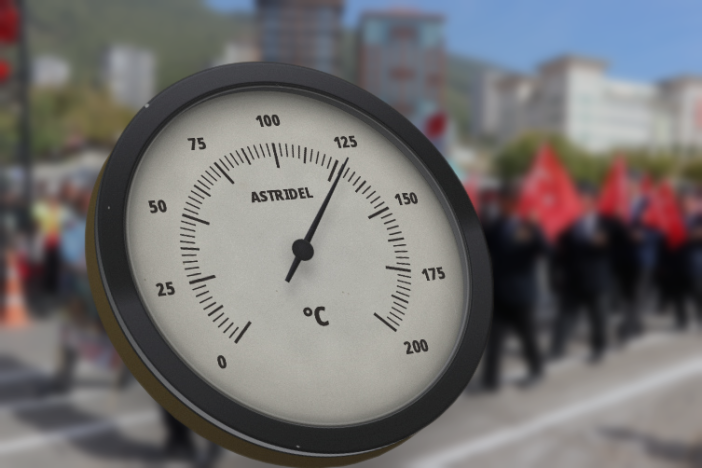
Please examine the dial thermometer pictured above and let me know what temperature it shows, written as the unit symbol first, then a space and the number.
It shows °C 127.5
